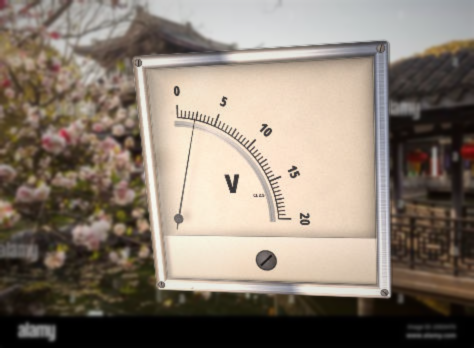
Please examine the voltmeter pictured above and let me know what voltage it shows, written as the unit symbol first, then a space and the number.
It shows V 2.5
